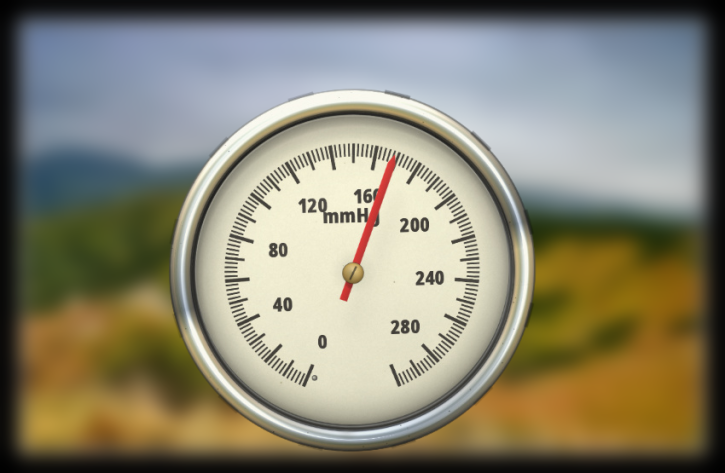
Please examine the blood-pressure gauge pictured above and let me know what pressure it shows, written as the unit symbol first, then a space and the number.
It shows mmHg 168
